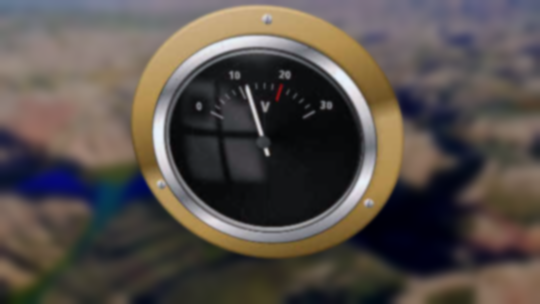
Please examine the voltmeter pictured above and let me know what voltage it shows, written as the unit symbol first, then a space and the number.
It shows V 12
